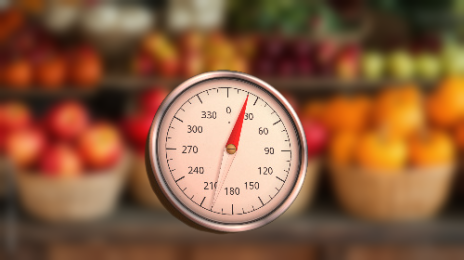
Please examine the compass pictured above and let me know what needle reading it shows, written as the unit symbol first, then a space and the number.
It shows ° 20
